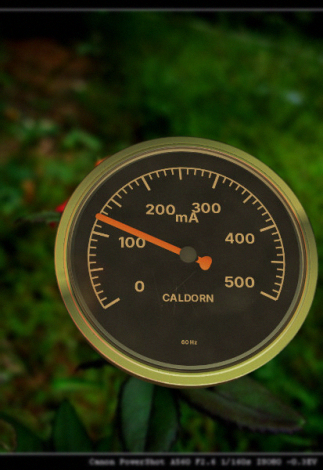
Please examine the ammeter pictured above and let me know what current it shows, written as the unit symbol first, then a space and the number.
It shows mA 120
